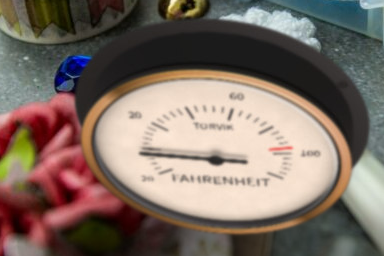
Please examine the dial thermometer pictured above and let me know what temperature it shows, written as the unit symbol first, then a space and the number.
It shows °F 0
